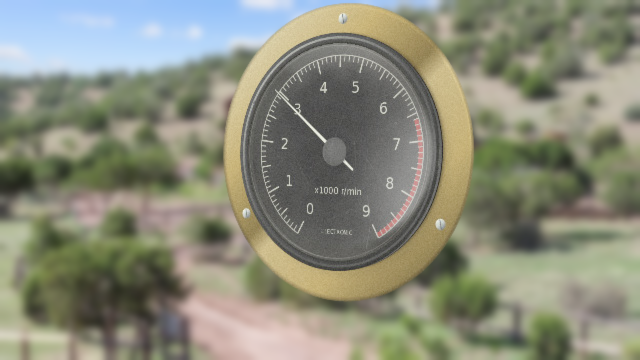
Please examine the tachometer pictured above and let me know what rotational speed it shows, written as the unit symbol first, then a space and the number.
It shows rpm 3000
